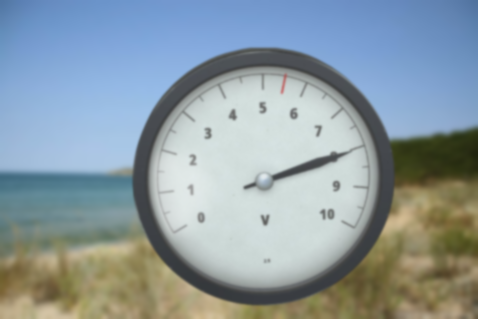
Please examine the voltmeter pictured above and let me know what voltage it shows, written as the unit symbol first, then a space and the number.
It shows V 8
